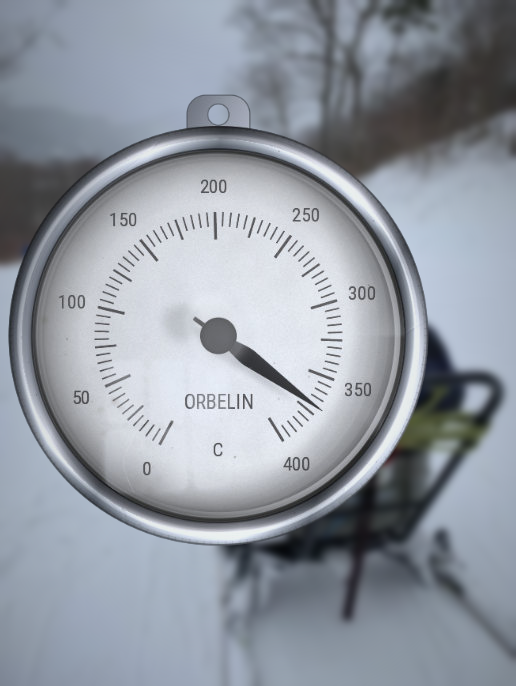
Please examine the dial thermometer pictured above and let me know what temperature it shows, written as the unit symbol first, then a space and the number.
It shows °C 370
